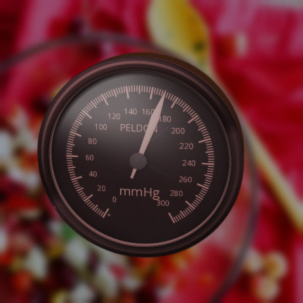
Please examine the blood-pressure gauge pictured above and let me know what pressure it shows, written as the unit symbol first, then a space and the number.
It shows mmHg 170
